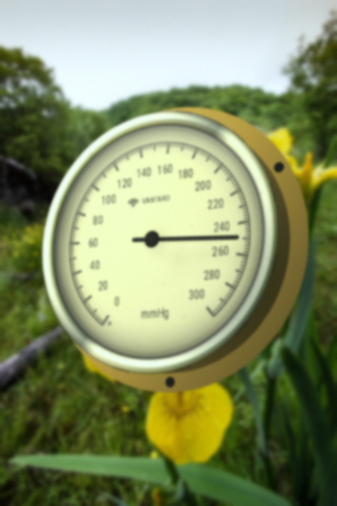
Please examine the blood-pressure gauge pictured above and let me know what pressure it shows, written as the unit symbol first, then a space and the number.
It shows mmHg 250
